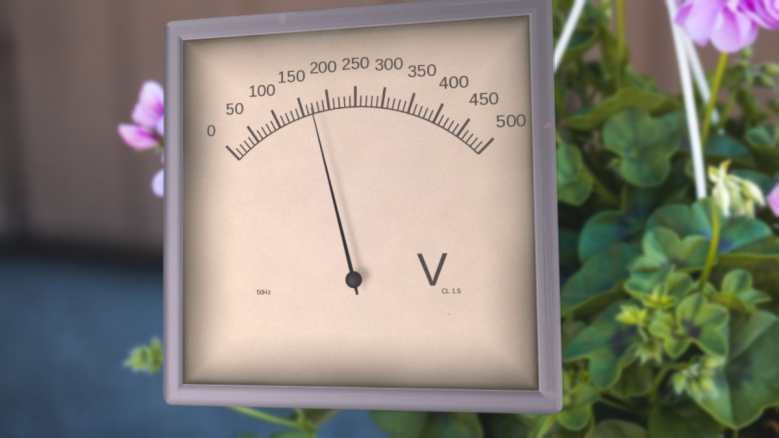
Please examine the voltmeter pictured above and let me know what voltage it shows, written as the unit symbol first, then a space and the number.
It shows V 170
